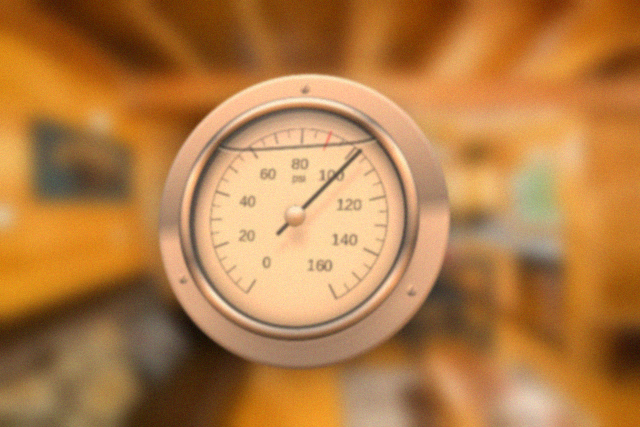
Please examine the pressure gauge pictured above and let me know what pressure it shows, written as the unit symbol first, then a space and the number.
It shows psi 102.5
